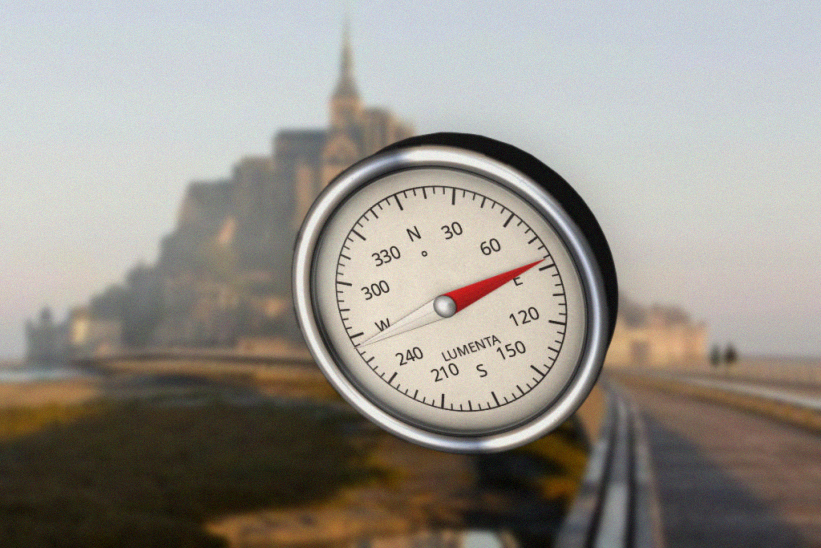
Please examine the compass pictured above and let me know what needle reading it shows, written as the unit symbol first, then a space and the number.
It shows ° 85
